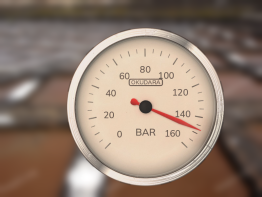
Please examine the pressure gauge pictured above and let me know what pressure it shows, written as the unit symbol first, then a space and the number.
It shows bar 147.5
